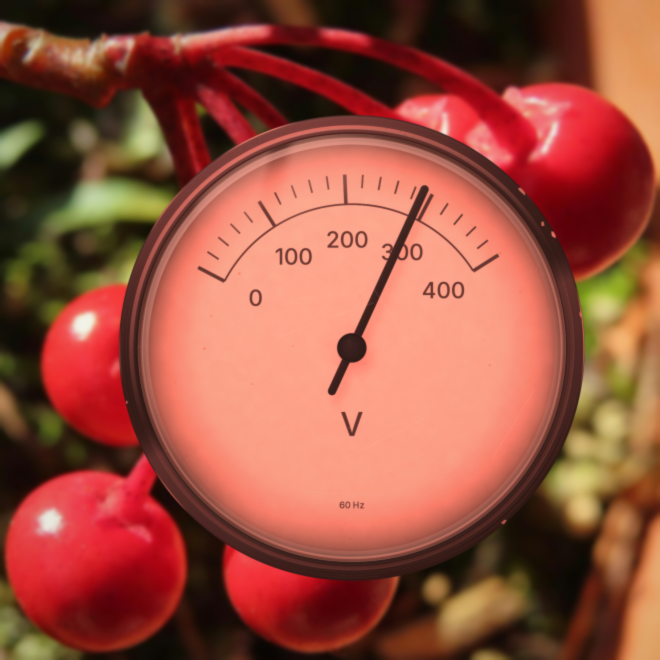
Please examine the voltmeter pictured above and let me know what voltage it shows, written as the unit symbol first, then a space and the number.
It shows V 290
